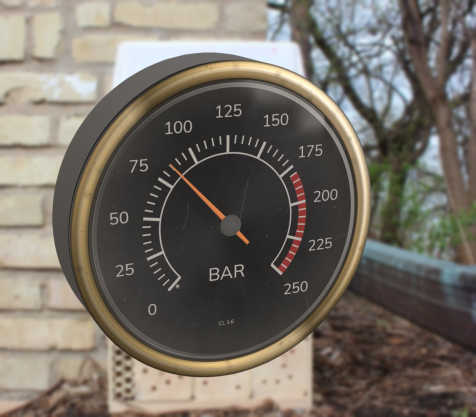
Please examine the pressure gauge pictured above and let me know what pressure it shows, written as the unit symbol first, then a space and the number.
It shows bar 85
